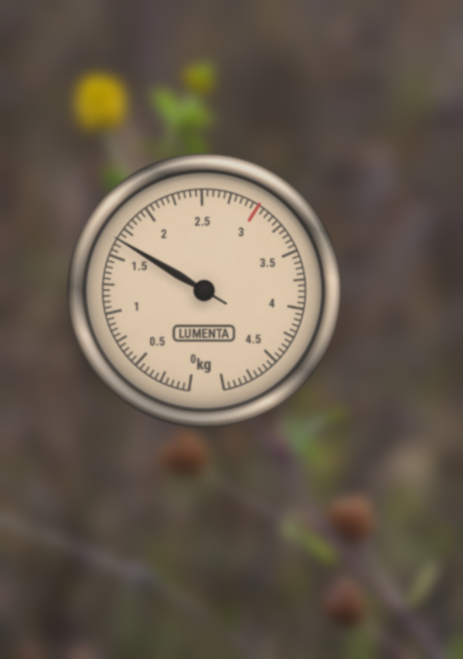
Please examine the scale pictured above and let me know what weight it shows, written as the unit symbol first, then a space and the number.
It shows kg 1.65
